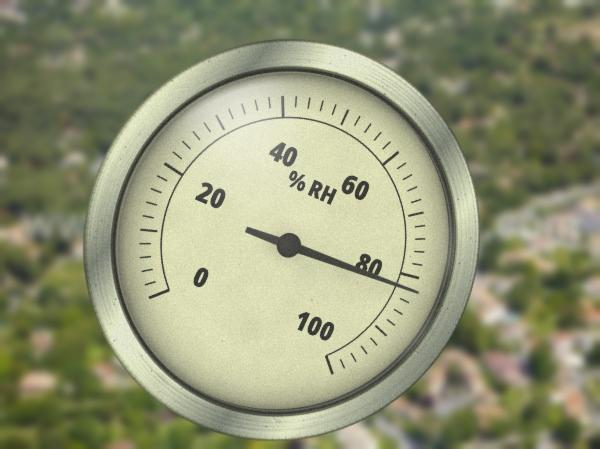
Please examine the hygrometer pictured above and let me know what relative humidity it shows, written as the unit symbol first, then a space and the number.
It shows % 82
